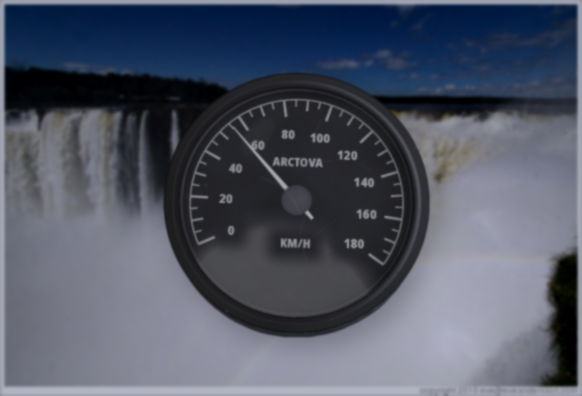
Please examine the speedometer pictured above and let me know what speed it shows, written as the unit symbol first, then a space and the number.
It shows km/h 55
